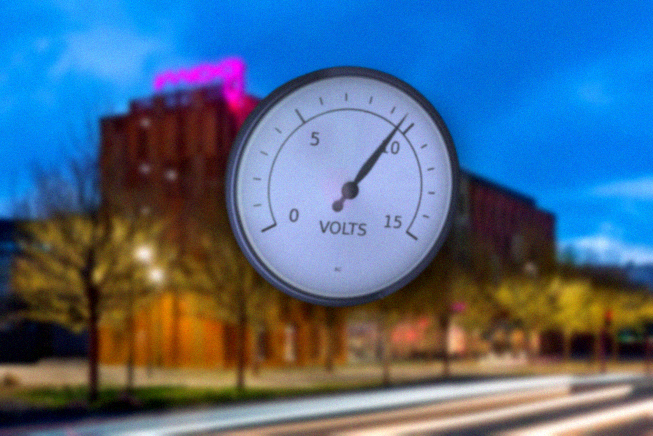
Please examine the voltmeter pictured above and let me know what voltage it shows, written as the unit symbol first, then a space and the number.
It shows V 9.5
